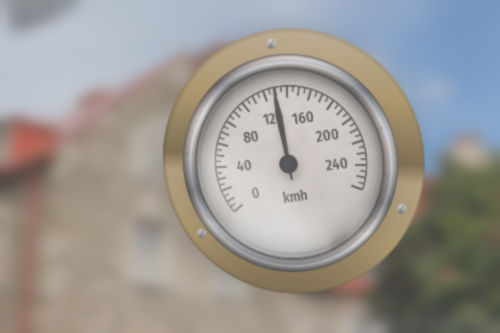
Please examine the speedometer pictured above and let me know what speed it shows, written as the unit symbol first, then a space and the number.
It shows km/h 130
